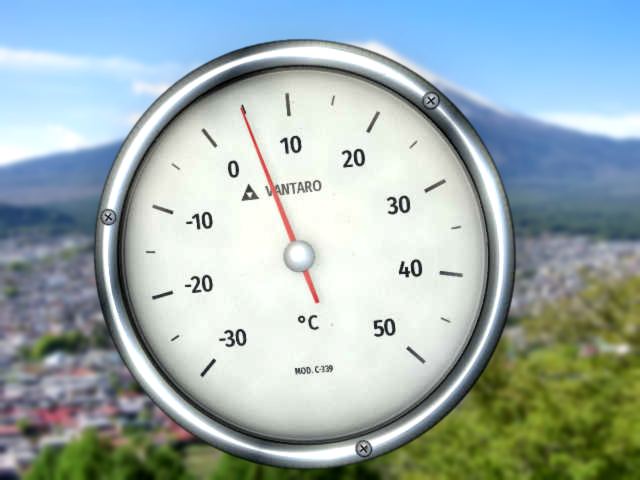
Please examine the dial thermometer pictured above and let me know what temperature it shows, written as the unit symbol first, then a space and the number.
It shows °C 5
